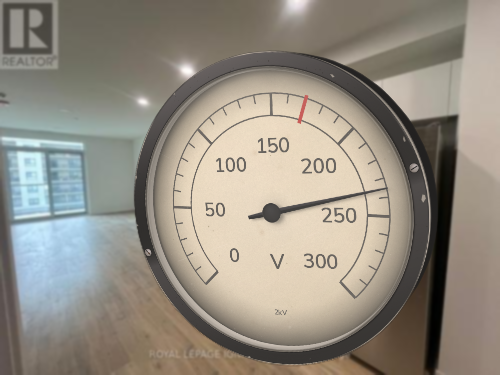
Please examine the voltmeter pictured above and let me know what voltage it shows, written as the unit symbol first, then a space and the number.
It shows V 235
